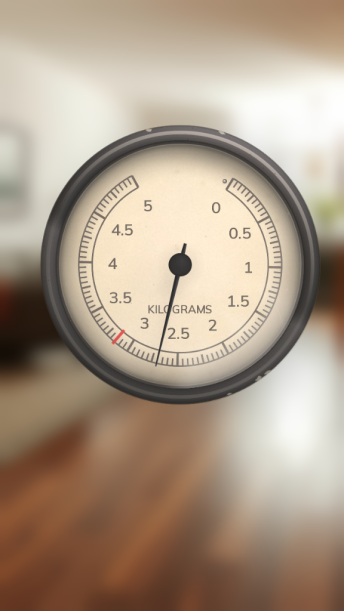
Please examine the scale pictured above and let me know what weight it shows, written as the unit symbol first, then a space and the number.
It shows kg 2.7
